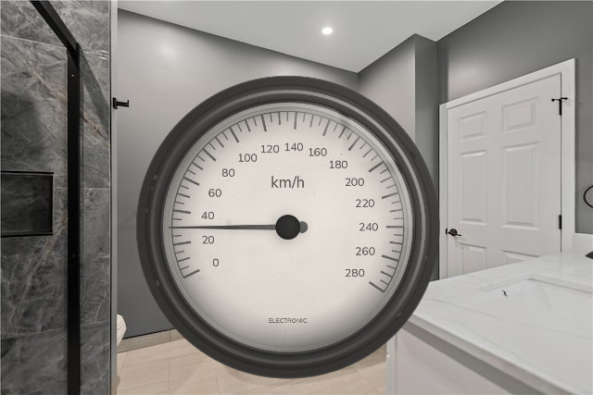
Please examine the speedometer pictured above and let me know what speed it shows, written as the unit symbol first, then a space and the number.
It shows km/h 30
